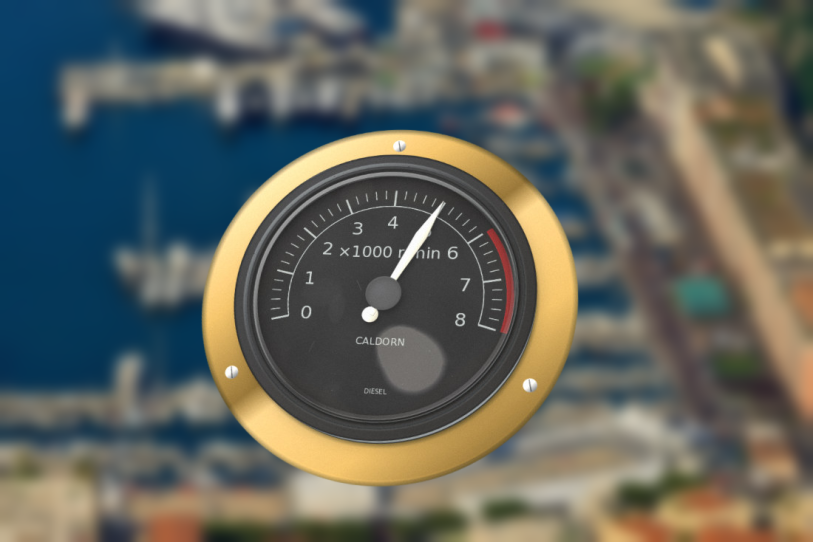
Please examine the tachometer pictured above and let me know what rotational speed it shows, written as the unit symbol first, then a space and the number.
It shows rpm 5000
